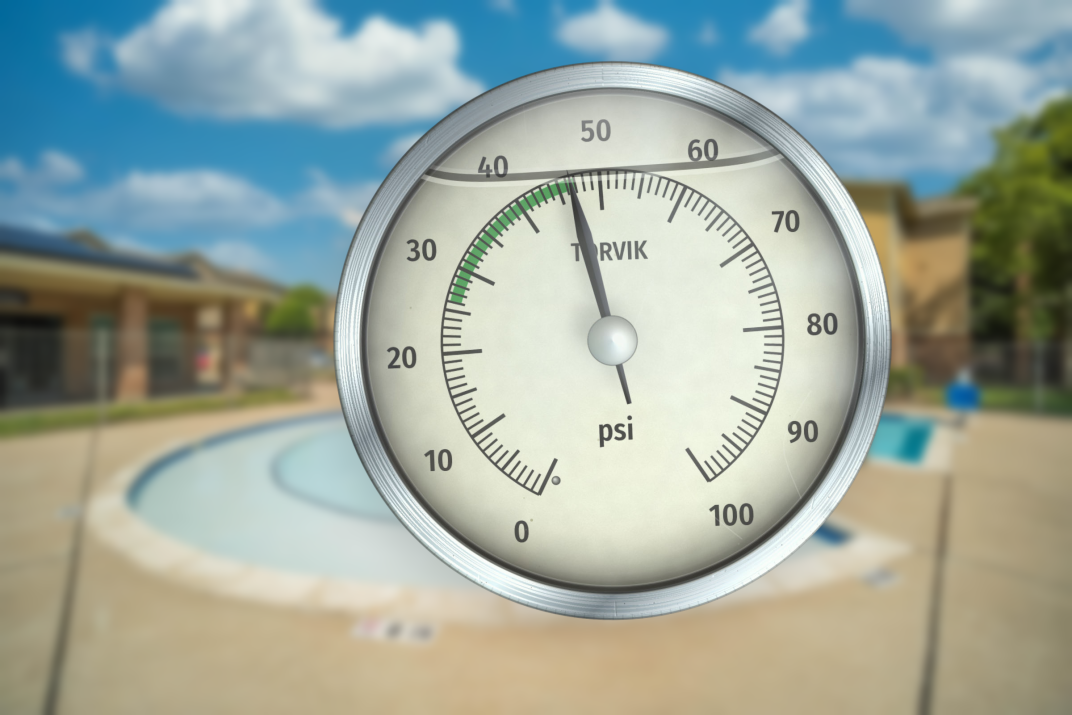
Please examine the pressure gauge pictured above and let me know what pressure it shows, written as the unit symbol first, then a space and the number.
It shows psi 46.5
